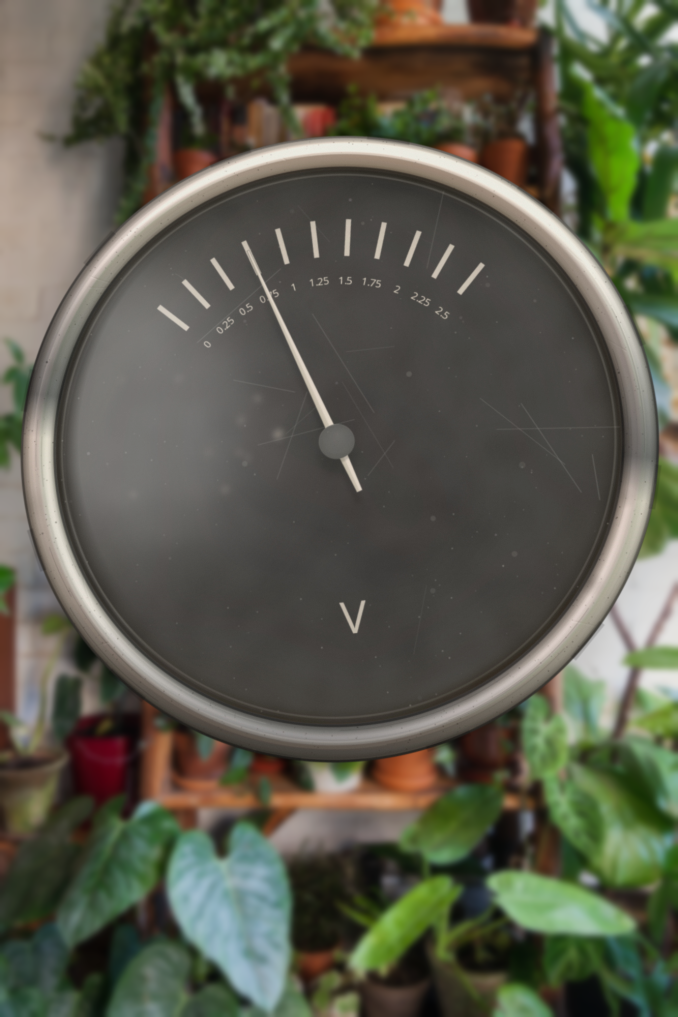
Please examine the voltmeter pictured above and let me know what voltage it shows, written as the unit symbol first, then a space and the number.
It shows V 0.75
